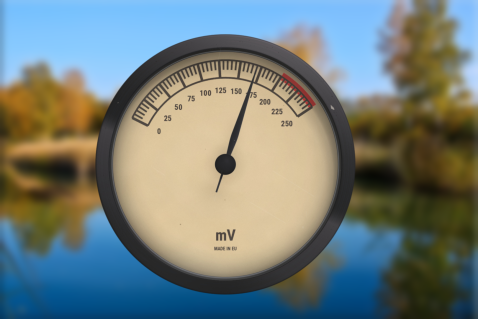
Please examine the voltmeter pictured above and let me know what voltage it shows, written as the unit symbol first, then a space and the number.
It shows mV 170
